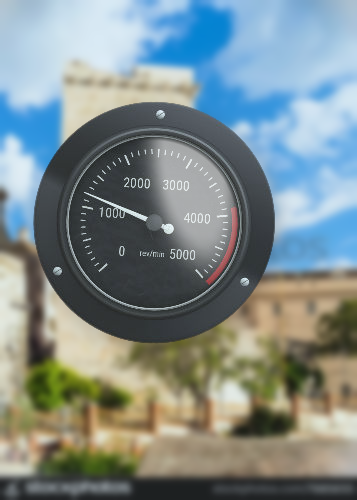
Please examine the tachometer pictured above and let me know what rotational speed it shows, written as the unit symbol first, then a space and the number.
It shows rpm 1200
